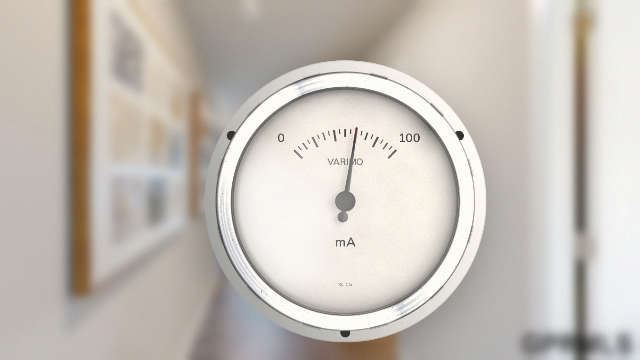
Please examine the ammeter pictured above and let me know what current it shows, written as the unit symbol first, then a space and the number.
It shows mA 60
